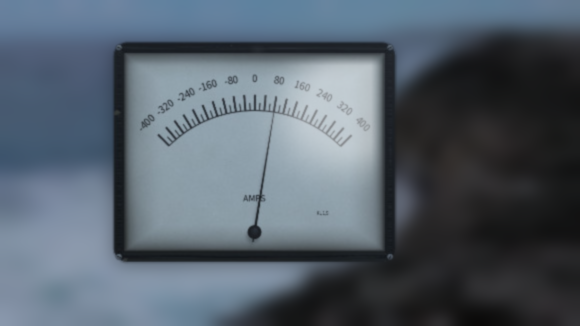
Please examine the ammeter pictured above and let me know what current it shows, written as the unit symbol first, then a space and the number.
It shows A 80
